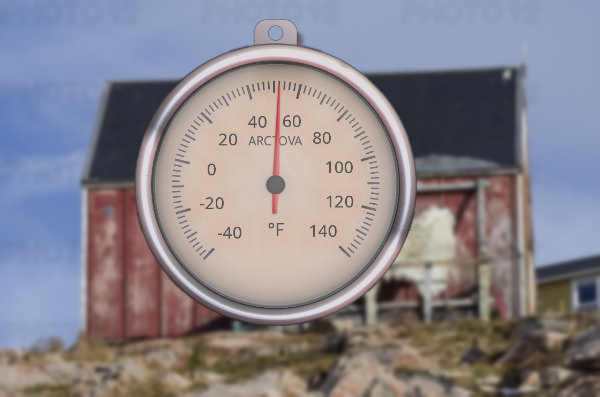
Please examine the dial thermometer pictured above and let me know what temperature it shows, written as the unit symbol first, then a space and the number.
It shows °F 52
